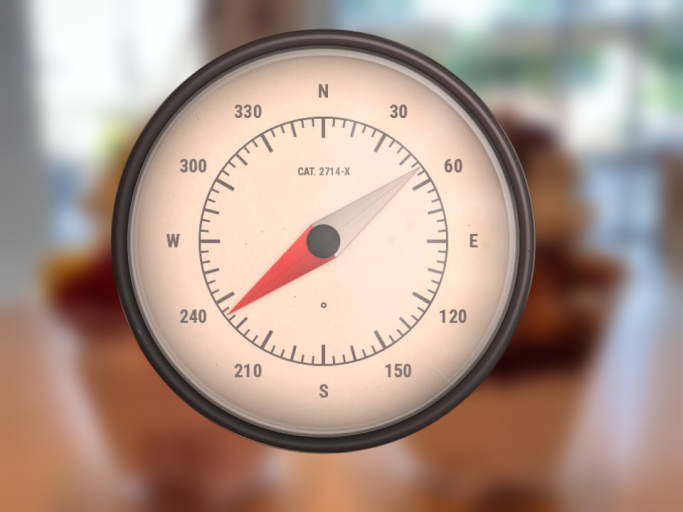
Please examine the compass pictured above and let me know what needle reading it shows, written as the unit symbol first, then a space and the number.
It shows ° 232.5
